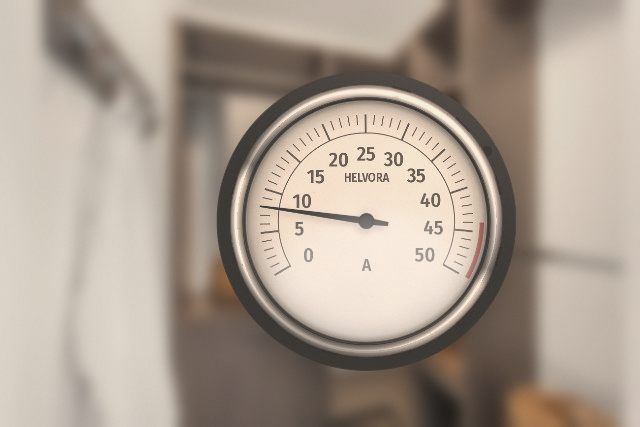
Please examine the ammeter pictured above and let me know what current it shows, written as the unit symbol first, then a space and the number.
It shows A 8
